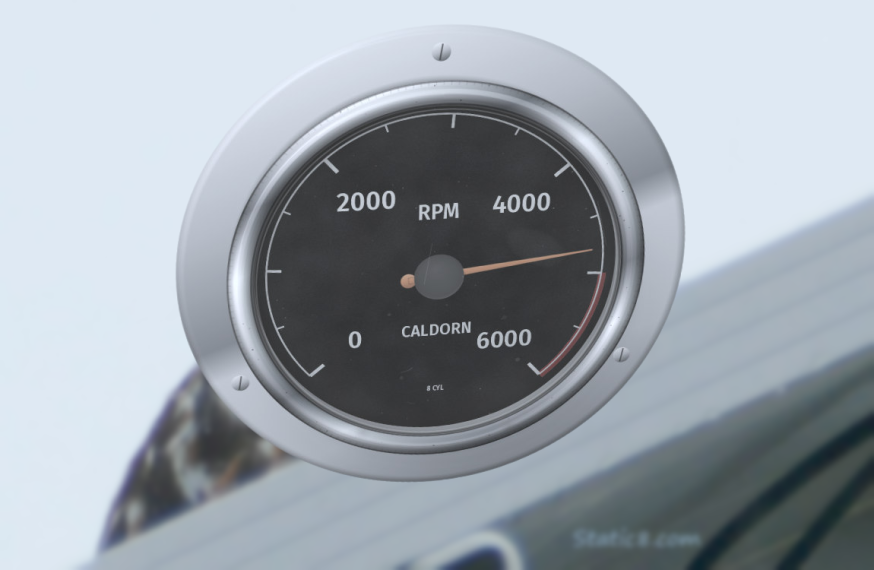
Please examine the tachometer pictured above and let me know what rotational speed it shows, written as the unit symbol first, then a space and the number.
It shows rpm 4750
